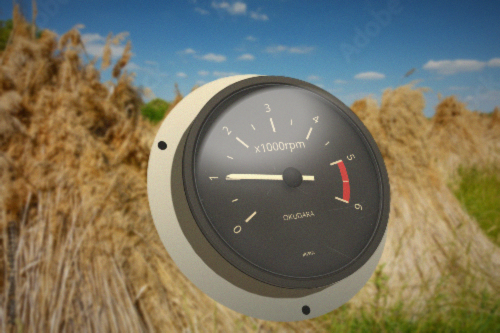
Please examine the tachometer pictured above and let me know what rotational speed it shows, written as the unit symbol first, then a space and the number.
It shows rpm 1000
